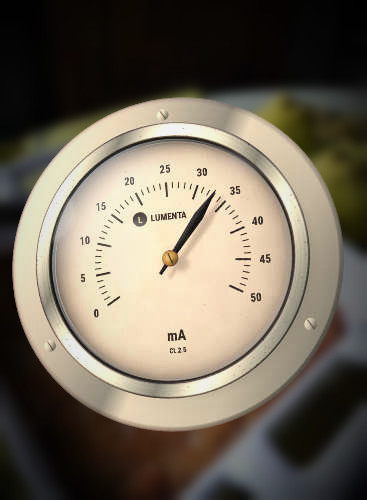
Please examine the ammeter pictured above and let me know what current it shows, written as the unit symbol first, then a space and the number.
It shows mA 33
